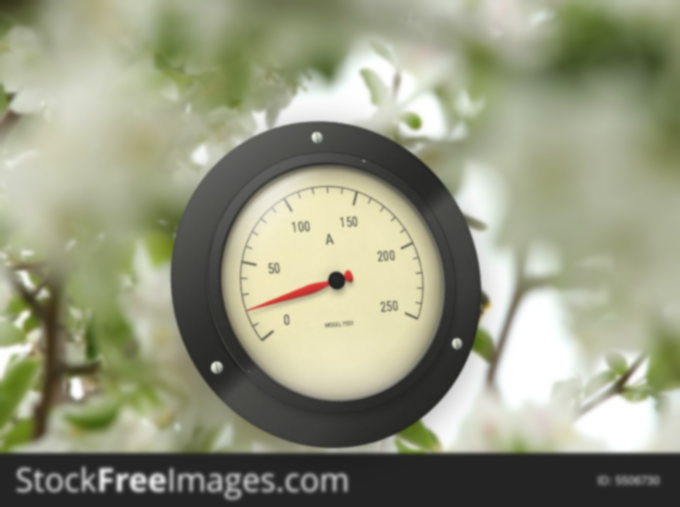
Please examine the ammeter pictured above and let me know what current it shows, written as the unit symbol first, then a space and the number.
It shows A 20
